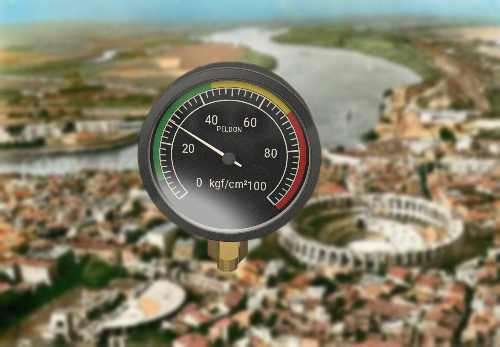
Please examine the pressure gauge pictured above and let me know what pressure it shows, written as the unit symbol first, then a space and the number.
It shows kg/cm² 28
